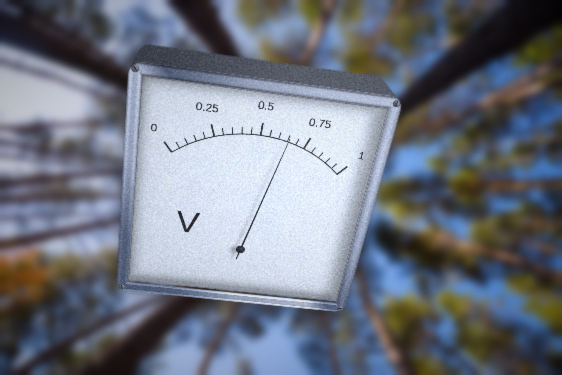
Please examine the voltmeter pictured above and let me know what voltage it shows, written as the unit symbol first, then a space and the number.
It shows V 0.65
